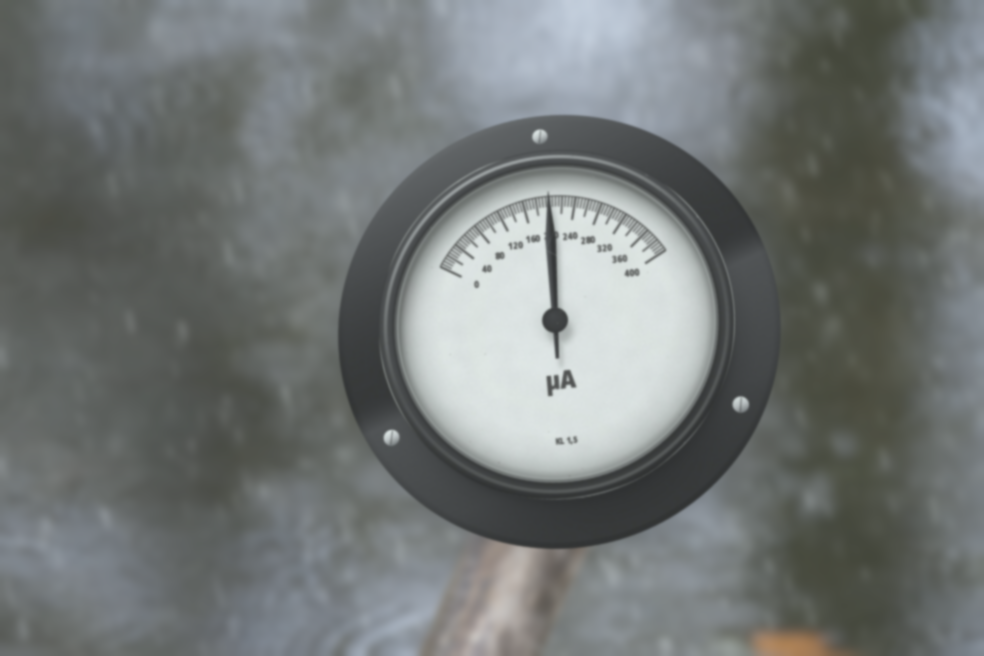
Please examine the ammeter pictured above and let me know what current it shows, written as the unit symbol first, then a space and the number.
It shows µA 200
